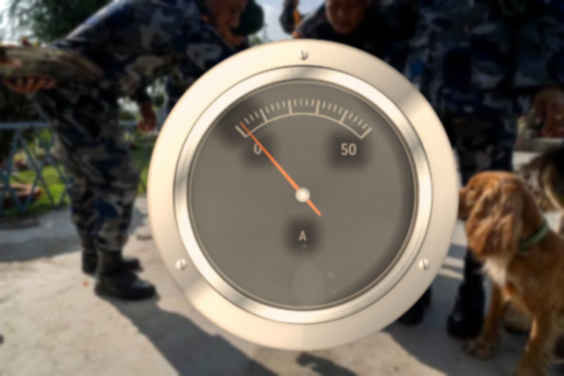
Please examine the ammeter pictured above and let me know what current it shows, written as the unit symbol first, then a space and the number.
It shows A 2
